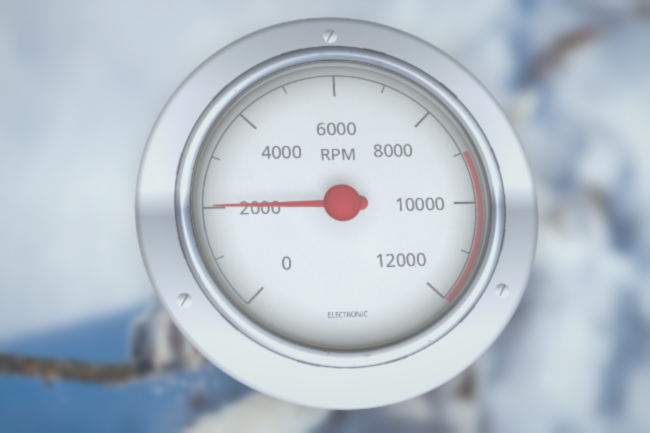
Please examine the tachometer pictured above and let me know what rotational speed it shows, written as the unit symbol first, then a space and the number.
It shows rpm 2000
